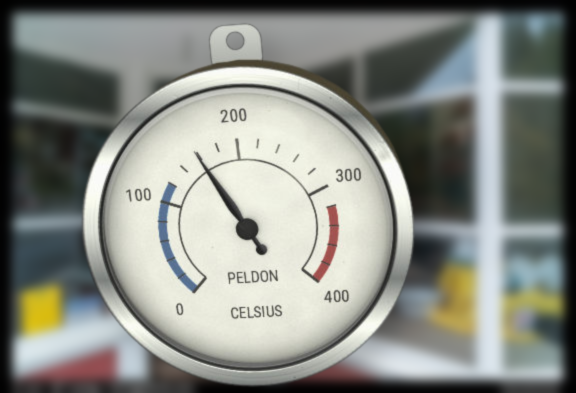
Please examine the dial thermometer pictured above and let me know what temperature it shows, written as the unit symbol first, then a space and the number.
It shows °C 160
